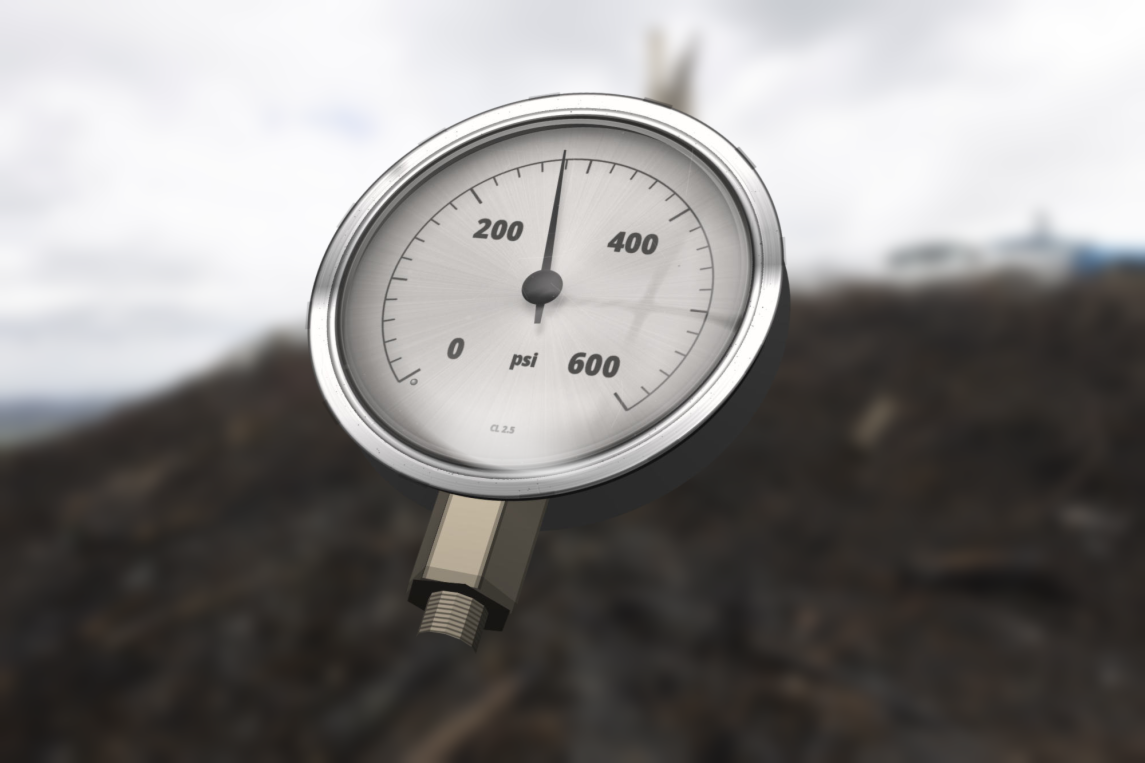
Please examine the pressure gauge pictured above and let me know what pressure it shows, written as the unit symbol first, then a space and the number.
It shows psi 280
